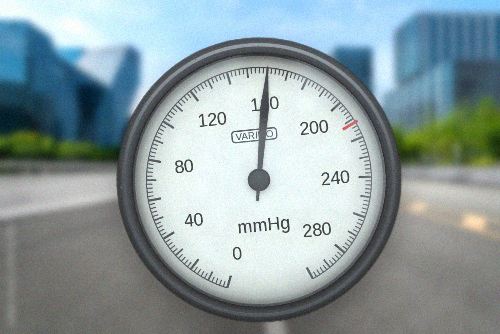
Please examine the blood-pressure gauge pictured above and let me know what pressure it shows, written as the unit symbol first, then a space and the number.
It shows mmHg 160
